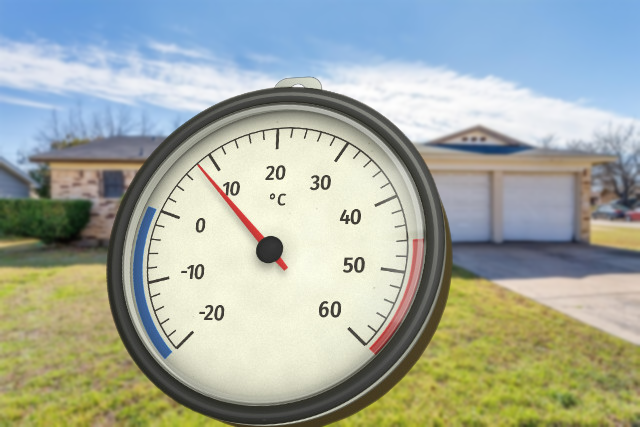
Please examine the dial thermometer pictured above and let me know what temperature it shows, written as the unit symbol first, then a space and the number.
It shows °C 8
